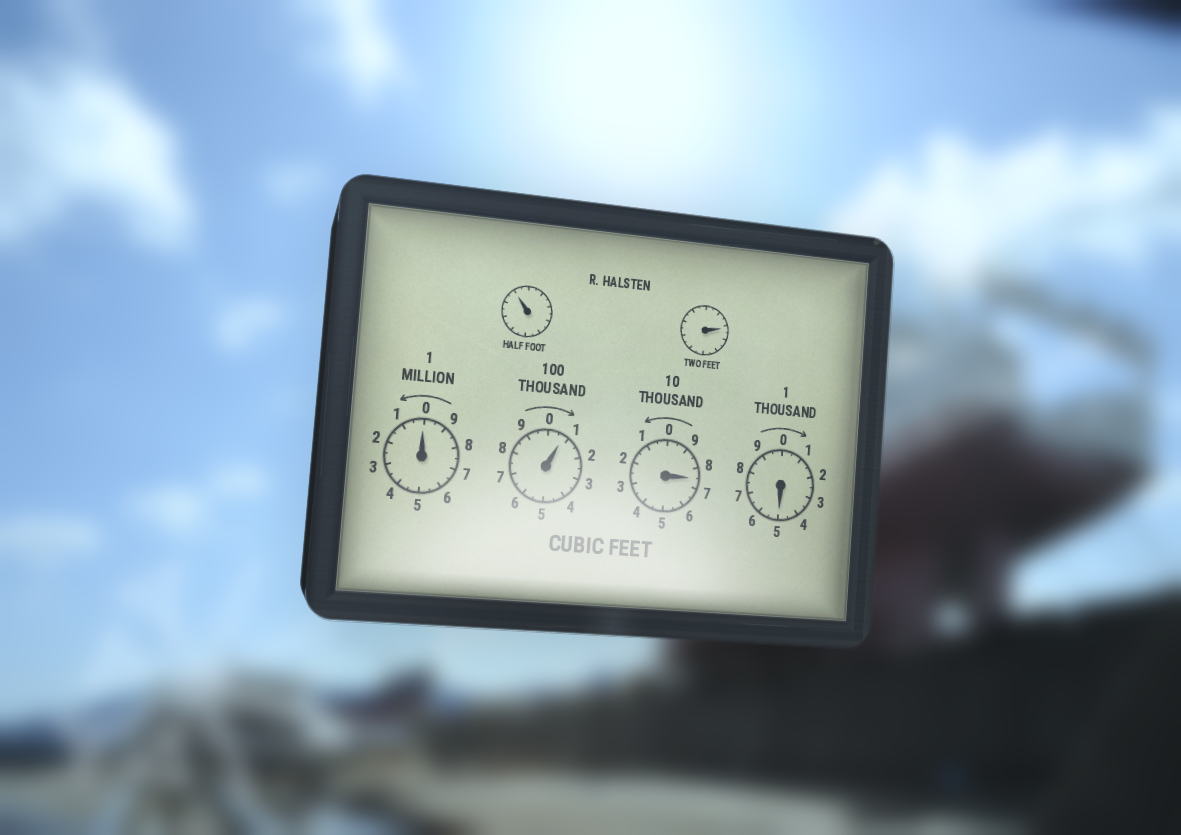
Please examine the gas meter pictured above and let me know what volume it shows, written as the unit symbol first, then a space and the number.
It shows ft³ 7500
